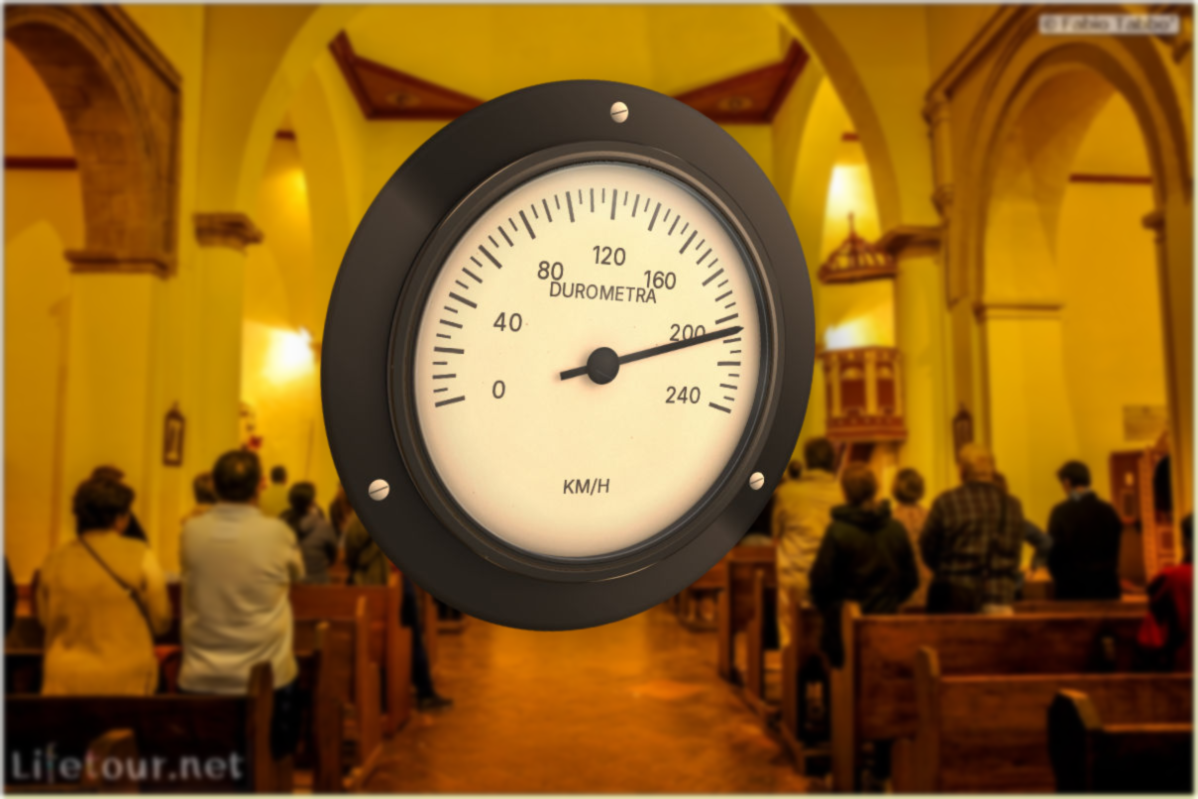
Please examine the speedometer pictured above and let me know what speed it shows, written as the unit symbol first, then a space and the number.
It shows km/h 205
